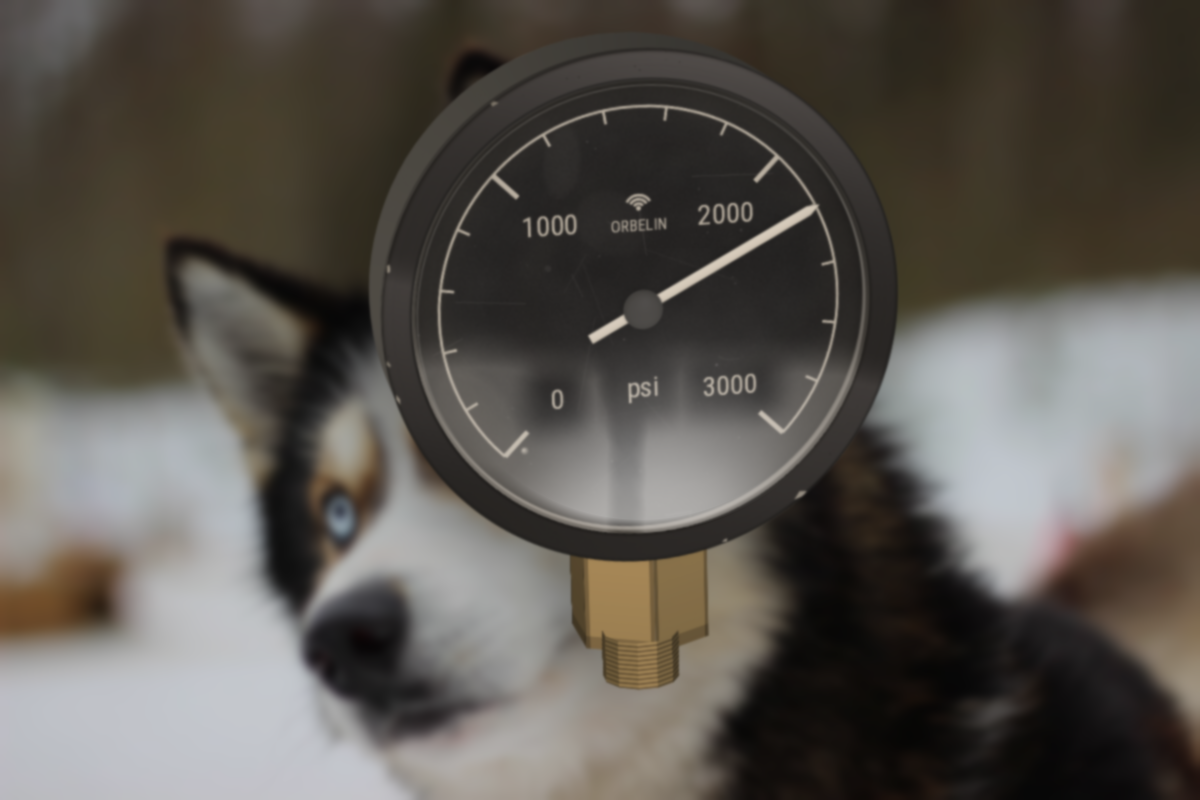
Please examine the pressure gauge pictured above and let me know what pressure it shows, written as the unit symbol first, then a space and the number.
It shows psi 2200
